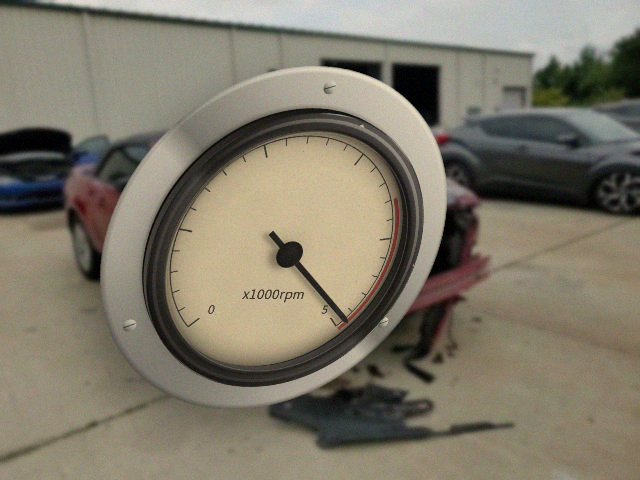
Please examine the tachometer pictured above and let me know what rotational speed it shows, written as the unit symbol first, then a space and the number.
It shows rpm 4900
